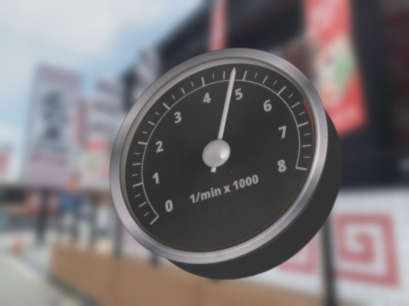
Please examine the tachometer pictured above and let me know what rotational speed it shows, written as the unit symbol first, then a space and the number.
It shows rpm 4750
